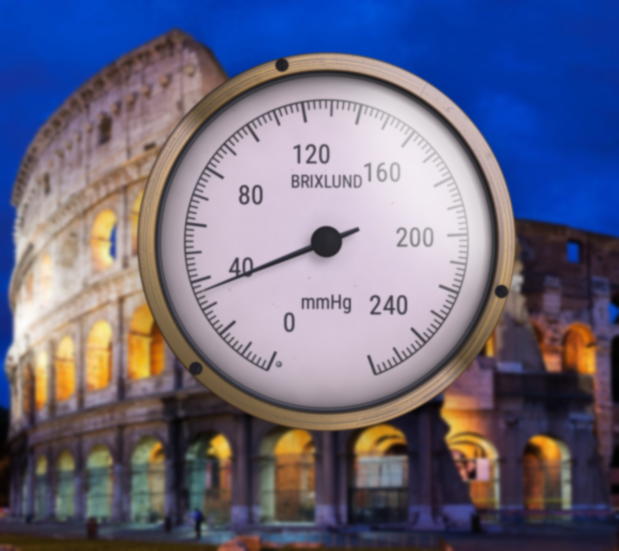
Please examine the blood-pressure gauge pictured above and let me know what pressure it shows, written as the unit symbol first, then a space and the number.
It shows mmHg 36
